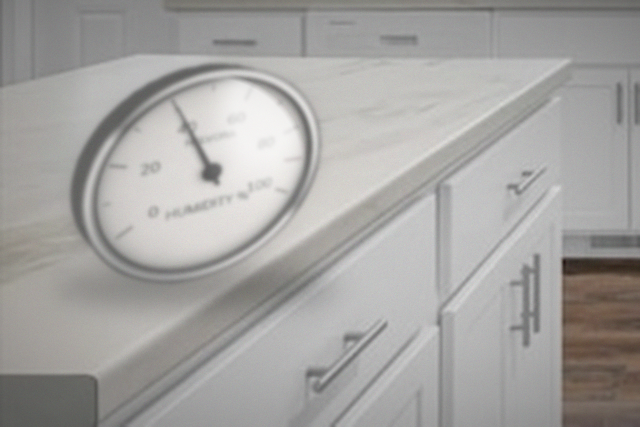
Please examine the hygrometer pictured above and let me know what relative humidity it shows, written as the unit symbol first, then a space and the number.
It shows % 40
